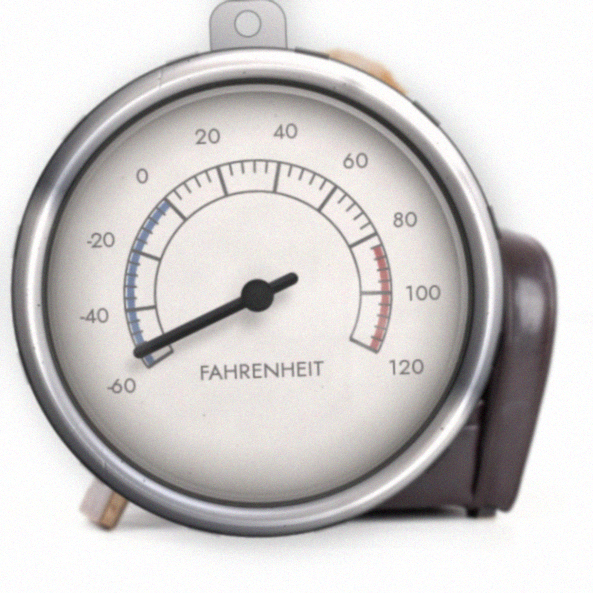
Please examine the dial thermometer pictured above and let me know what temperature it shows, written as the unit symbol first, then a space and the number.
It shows °F -54
